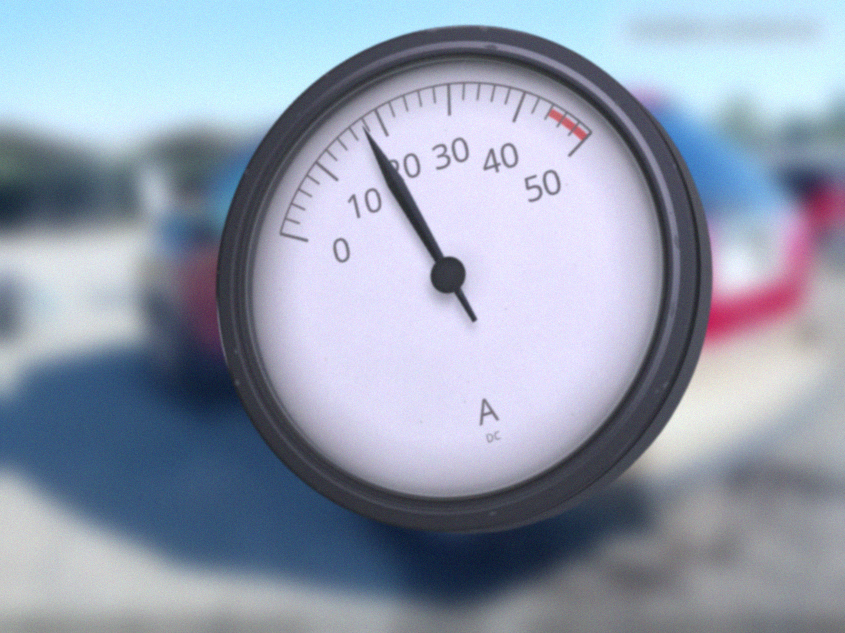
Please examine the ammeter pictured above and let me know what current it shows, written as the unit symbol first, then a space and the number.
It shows A 18
